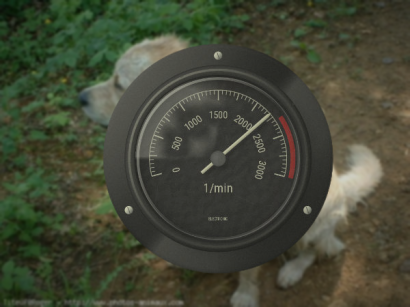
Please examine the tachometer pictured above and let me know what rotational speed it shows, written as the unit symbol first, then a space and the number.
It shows rpm 2200
